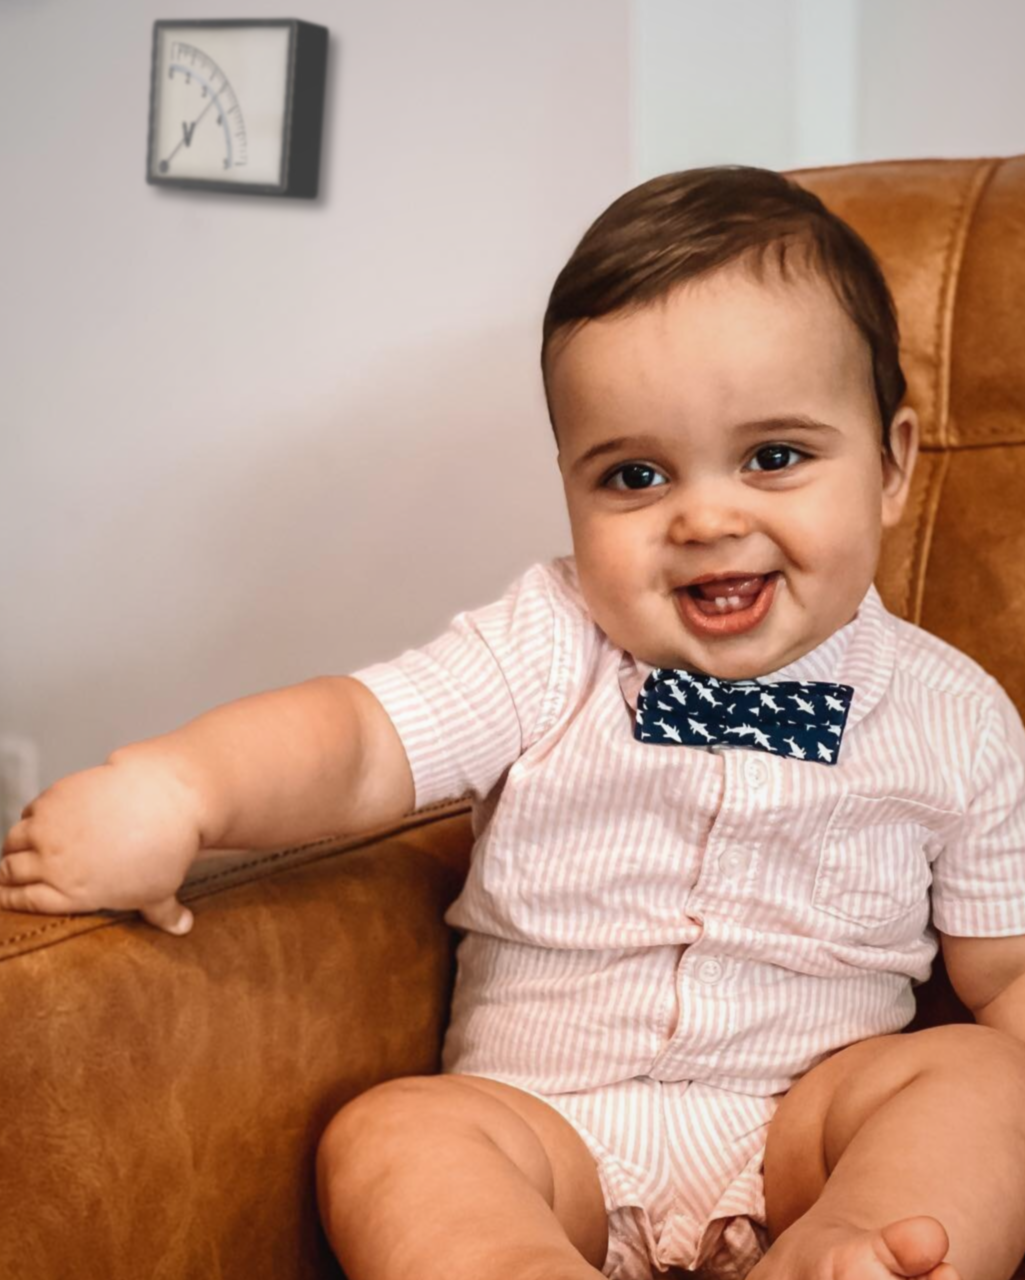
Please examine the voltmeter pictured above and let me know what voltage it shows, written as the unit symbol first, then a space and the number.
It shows V 3.5
